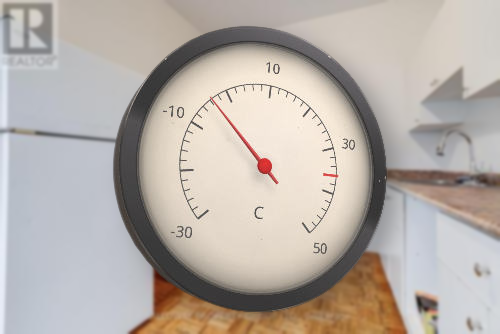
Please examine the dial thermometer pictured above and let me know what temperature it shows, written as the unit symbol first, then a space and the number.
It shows °C -4
